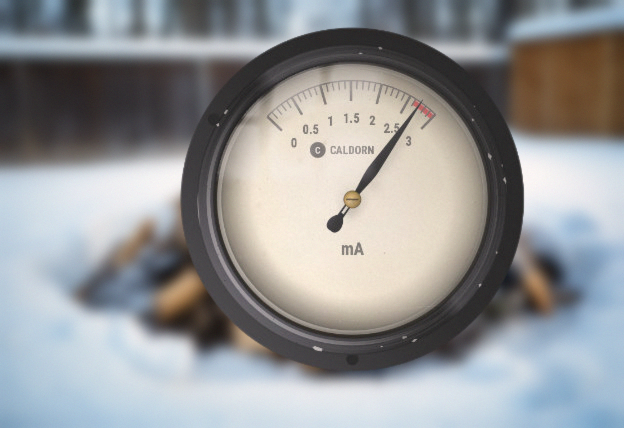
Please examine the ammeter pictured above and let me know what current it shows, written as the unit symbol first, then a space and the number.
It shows mA 2.7
